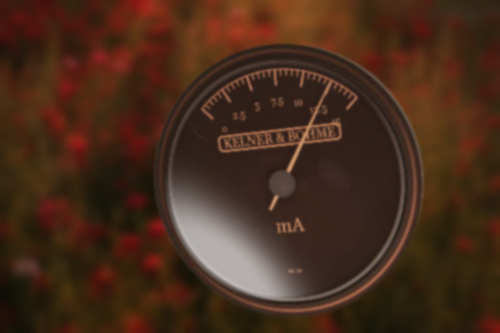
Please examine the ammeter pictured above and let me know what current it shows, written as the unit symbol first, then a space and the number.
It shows mA 12.5
